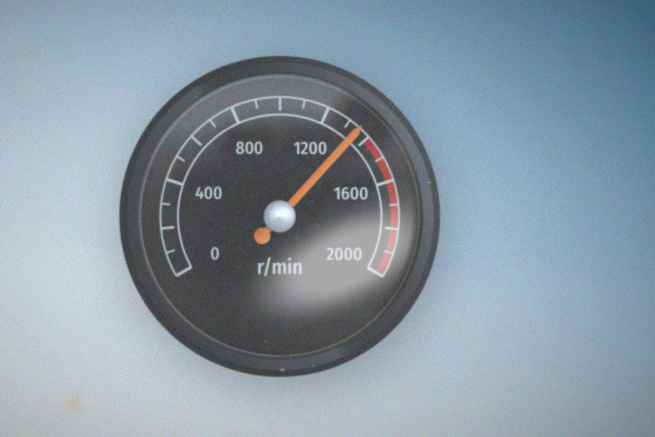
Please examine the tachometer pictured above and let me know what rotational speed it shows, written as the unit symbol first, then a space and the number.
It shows rpm 1350
